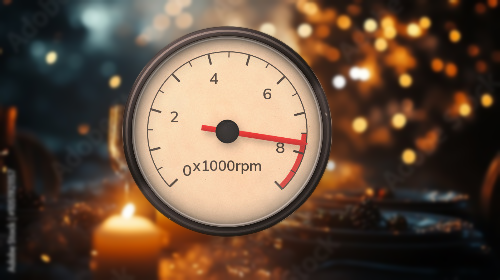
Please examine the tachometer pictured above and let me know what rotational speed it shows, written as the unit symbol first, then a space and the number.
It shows rpm 7750
